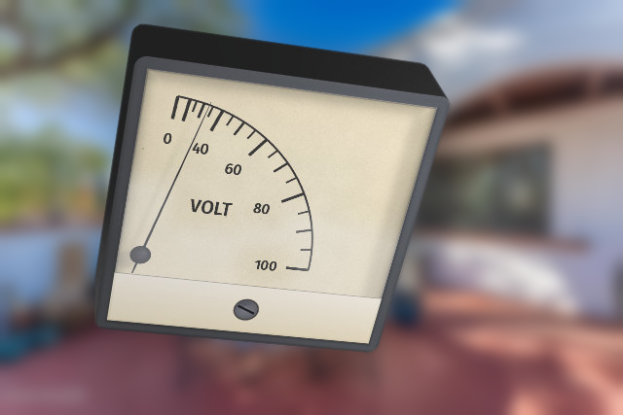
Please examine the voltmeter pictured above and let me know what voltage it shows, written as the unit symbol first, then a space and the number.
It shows V 32.5
